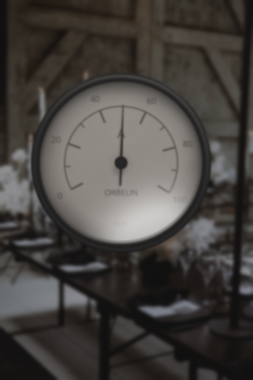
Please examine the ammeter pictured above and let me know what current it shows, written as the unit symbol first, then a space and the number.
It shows A 50
